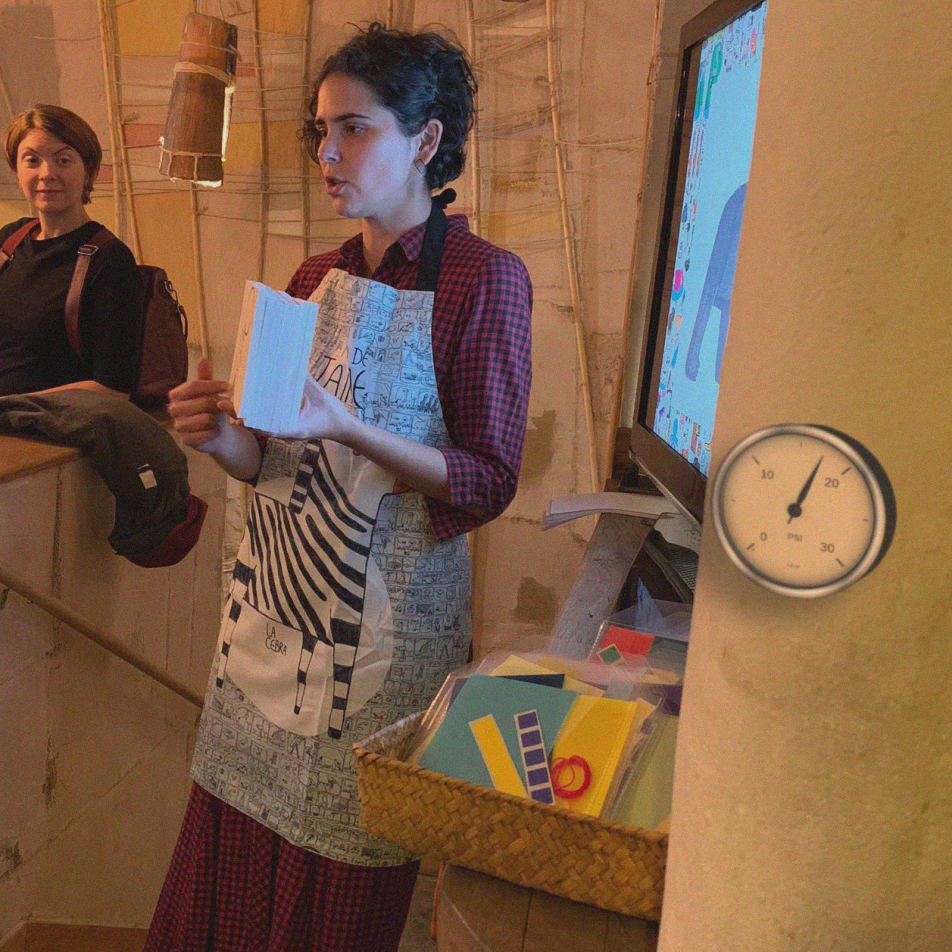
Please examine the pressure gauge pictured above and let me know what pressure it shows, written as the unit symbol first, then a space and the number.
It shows psi 17.5
